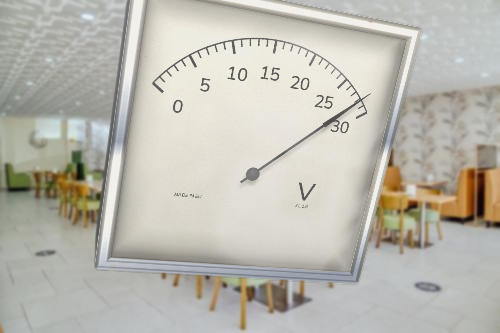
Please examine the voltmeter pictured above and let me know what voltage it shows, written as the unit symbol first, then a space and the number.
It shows V 28
